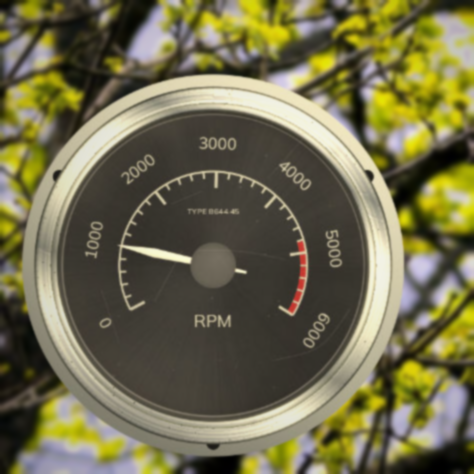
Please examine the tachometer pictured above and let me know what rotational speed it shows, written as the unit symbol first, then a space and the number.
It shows rpm 1000
